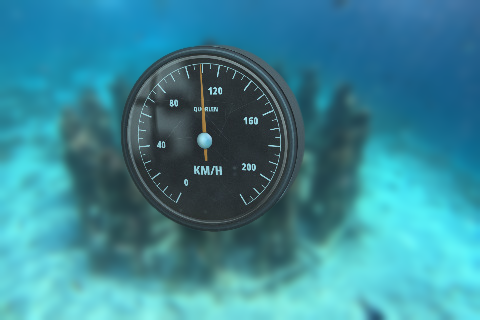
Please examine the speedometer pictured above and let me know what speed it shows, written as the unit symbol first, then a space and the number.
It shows km/h 110
